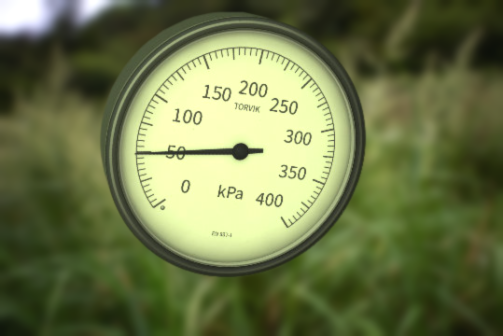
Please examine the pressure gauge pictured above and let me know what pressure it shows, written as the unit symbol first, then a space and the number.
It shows kPa 50
